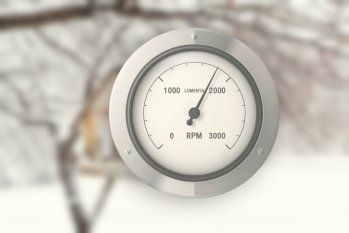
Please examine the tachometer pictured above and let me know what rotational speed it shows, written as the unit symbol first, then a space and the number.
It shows rpm 1800
